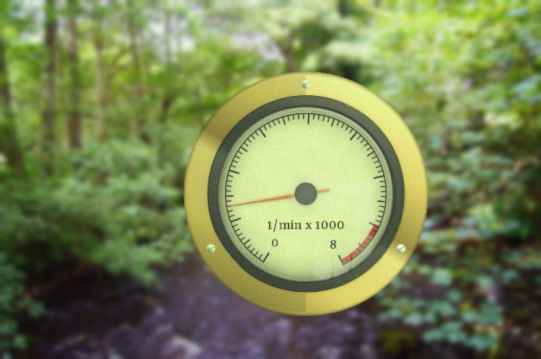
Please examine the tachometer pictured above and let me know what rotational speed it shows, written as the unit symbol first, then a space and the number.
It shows rpm 1300
